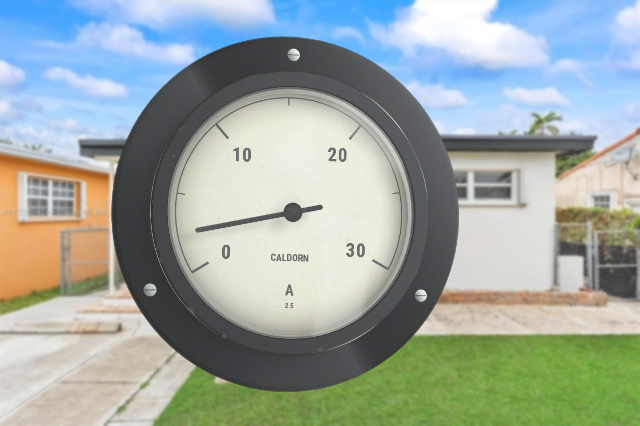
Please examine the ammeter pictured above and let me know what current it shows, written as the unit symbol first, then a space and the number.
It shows A 2.5
